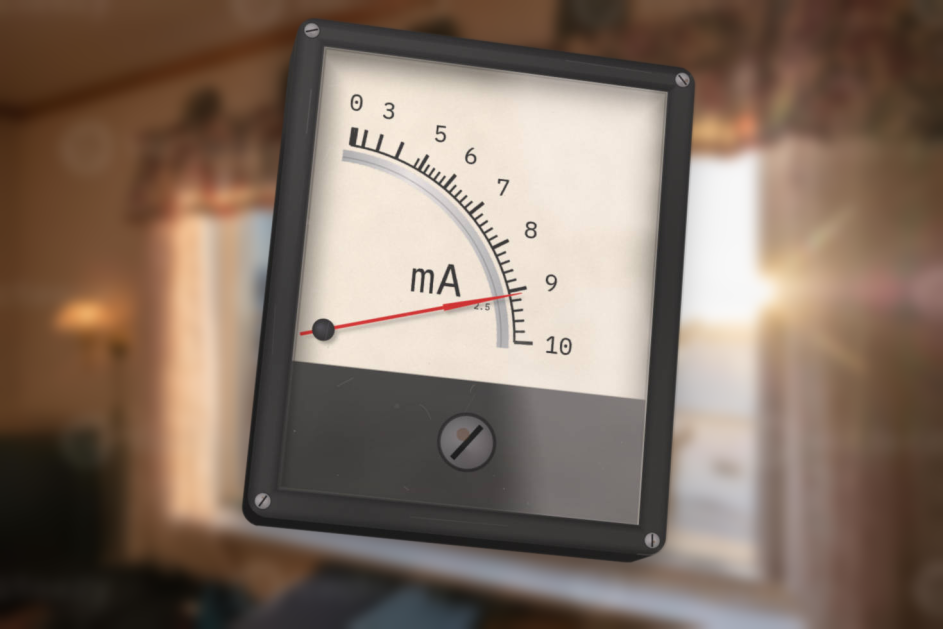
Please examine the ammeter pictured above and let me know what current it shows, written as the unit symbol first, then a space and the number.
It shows mA 9.1
